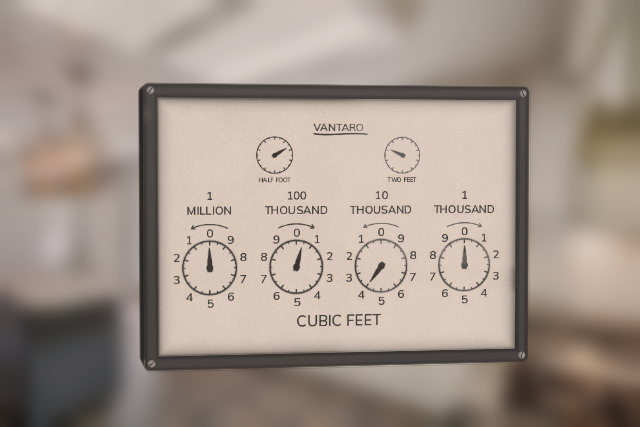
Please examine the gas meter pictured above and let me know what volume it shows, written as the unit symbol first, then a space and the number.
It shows ft³ 4000
